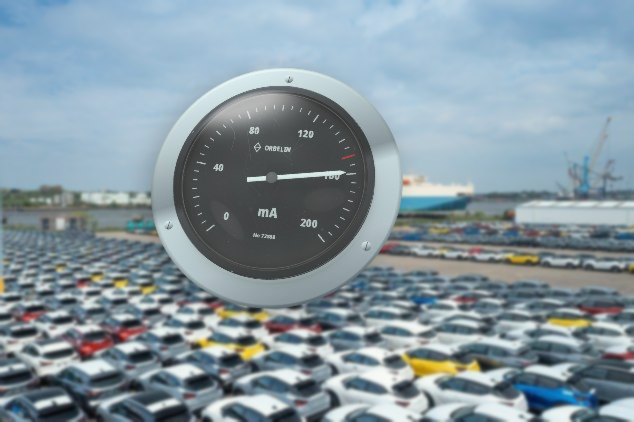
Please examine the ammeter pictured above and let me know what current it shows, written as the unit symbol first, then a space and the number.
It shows mA 160
